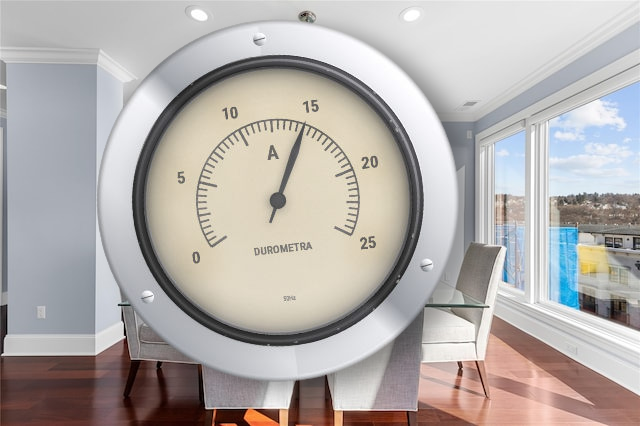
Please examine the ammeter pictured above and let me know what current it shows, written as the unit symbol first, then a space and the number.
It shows A 15
